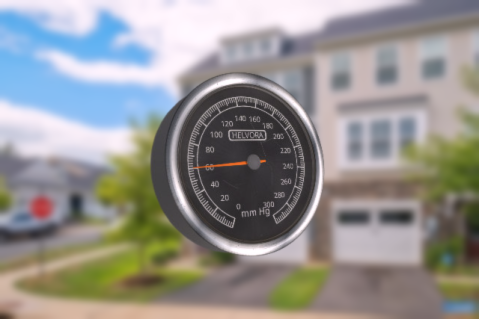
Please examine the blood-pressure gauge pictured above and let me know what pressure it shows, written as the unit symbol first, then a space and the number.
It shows mmHg 60
